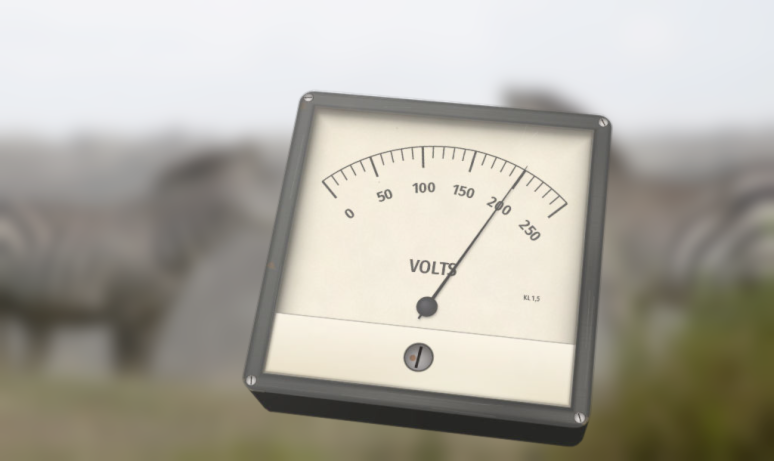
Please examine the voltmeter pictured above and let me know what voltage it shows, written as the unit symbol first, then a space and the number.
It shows V 200
